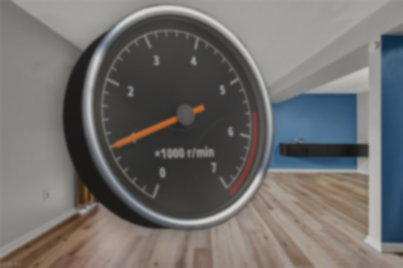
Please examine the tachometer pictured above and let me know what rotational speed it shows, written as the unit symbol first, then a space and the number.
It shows rpm 1000
